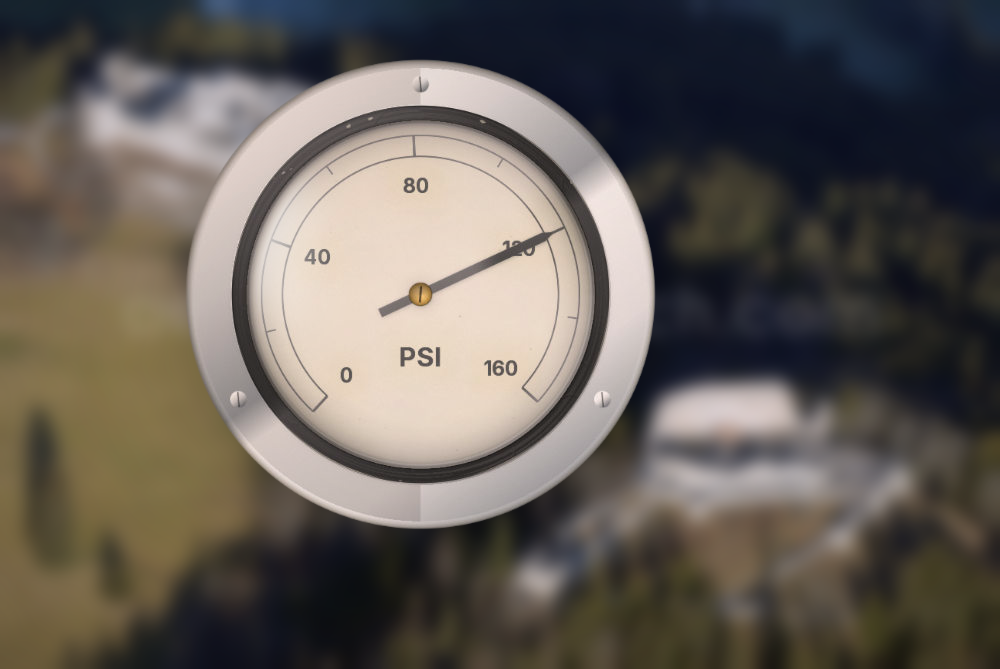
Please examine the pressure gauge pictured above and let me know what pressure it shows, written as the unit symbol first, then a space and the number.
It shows psi 120
